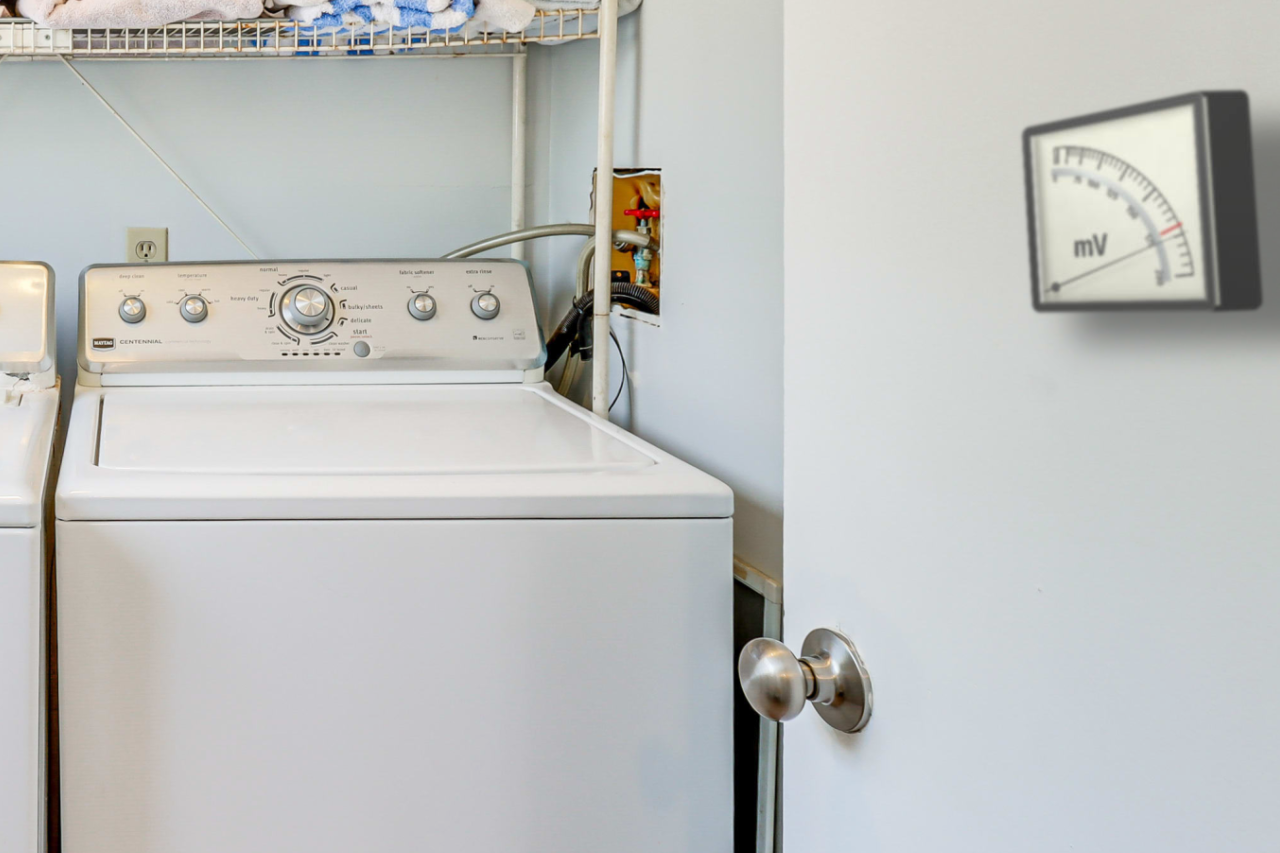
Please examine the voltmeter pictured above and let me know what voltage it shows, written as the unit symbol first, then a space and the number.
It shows mV 180
